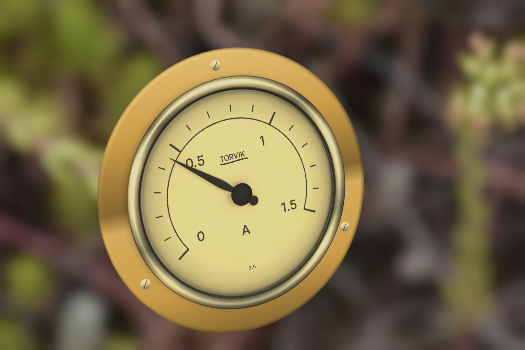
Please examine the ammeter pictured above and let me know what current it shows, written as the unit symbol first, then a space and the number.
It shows A 0.45
